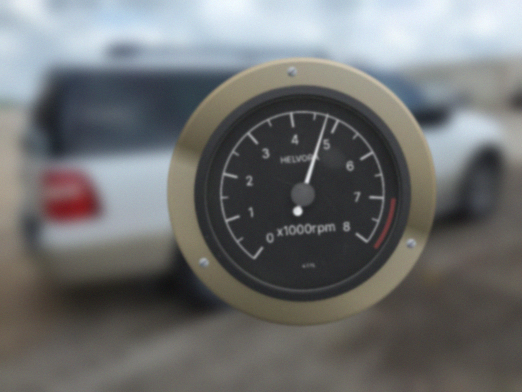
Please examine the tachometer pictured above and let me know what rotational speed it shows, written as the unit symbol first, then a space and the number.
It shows rpm 4750
